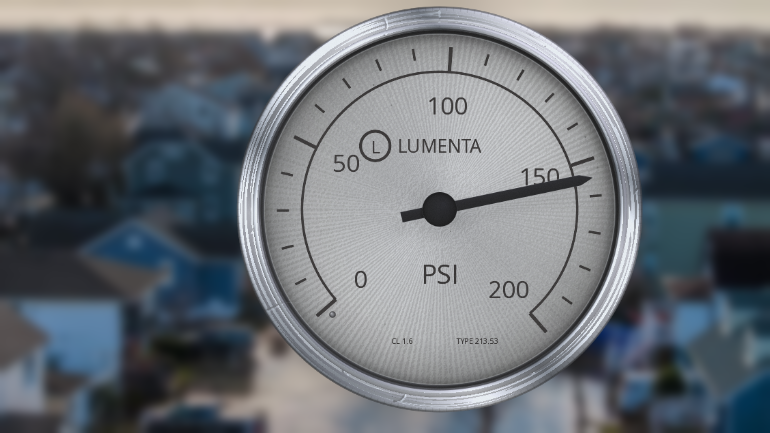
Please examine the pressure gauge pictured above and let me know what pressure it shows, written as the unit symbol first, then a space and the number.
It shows psi 155
